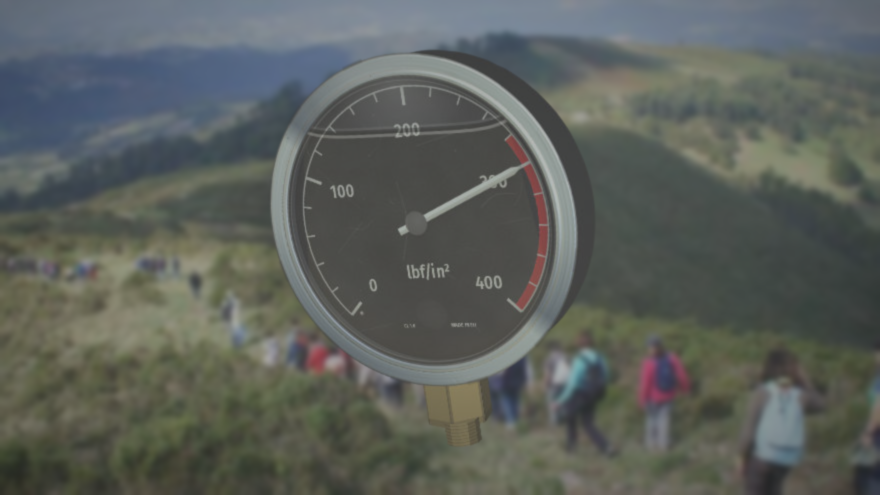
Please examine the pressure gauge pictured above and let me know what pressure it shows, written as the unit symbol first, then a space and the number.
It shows psi 300
